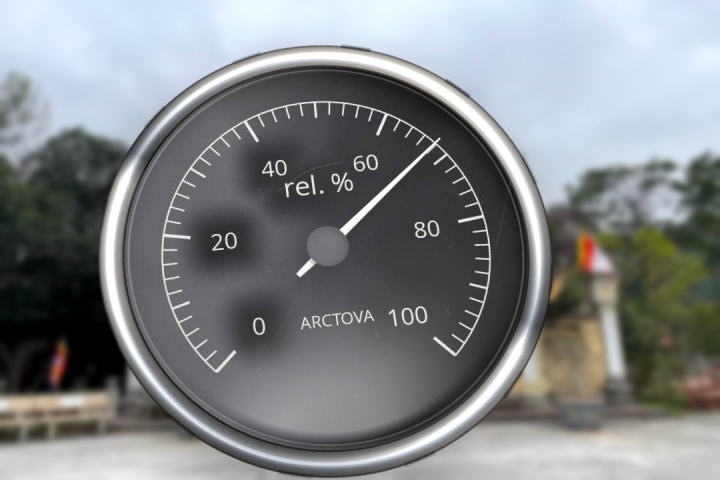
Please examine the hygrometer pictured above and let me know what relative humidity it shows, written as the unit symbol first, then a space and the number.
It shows % 68
